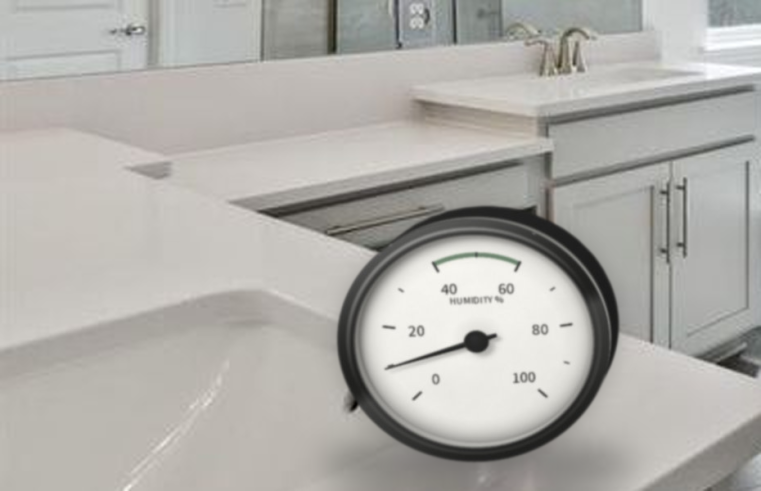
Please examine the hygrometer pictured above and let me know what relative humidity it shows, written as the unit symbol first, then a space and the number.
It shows % 10
